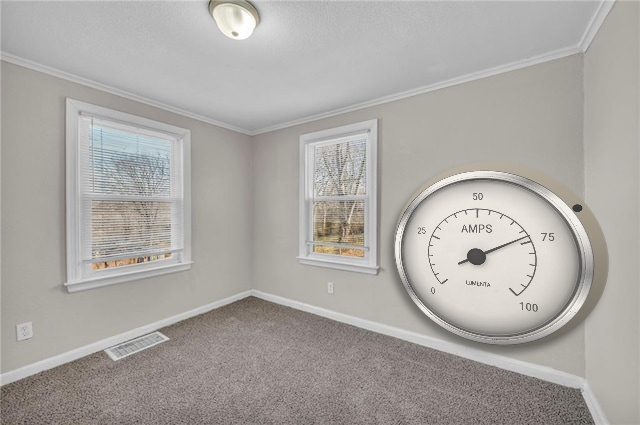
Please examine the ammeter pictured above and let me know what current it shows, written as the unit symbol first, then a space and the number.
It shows A 72.5
